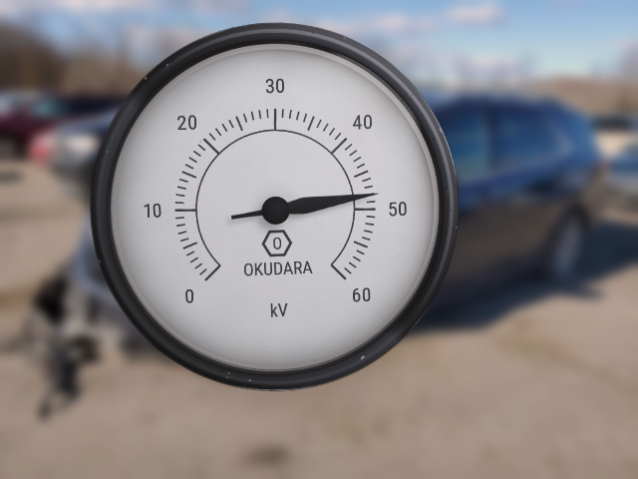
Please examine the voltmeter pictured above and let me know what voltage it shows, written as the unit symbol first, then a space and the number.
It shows kV 48
